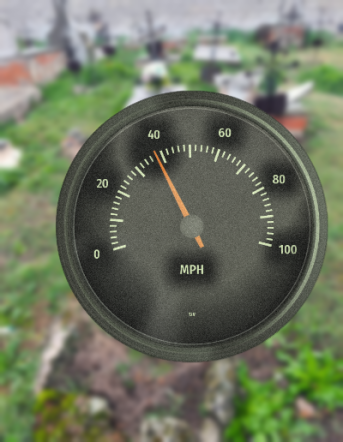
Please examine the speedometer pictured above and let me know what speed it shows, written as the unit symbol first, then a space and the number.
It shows mph 38
